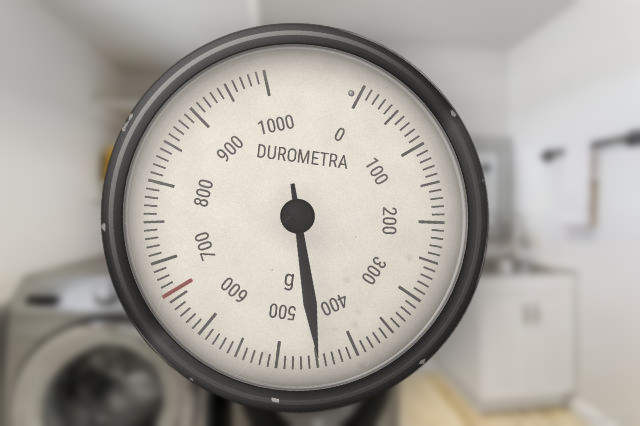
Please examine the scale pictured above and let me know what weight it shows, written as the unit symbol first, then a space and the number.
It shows g 450
